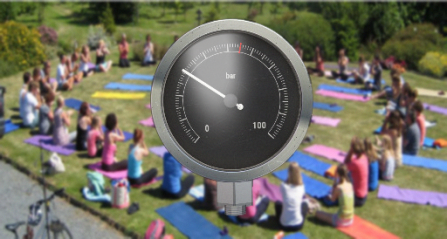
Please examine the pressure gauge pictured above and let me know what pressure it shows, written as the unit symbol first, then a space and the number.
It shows bar 30
